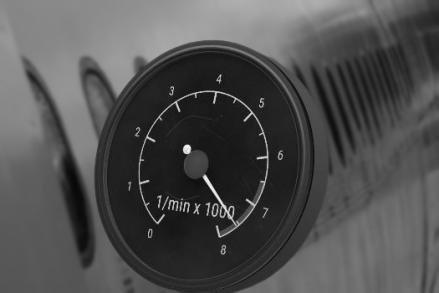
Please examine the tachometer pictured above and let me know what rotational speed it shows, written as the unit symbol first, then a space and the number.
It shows rpm 7500
